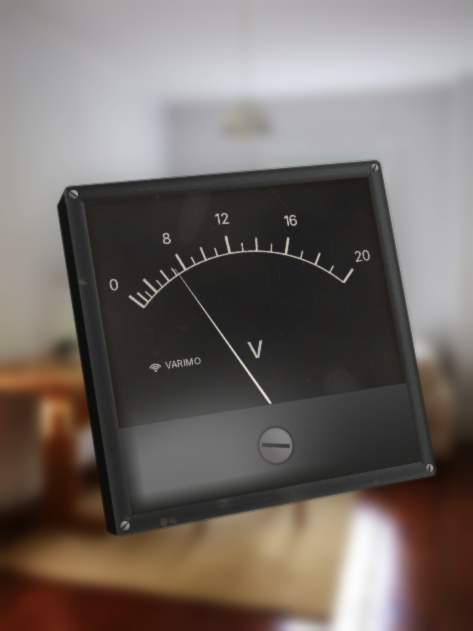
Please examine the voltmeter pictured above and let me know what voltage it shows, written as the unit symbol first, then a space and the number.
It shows V 7
